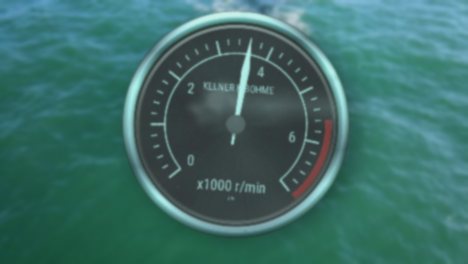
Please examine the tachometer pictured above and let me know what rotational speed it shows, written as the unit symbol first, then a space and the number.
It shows rpm 3600
